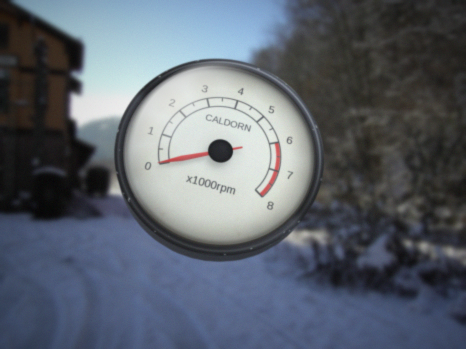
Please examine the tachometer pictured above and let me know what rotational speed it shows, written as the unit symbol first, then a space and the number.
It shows rpm 0
